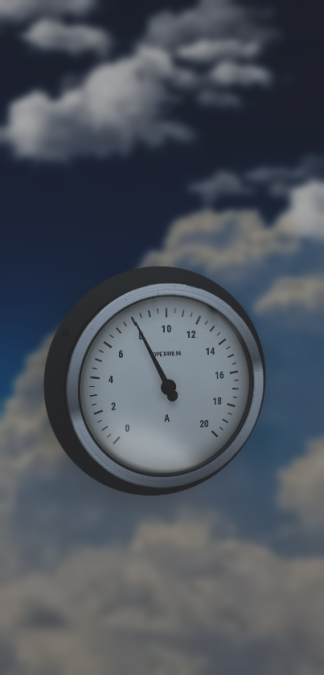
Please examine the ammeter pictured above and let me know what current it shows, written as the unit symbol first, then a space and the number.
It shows A 8
